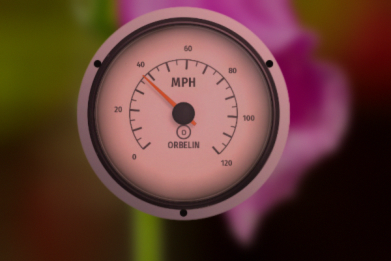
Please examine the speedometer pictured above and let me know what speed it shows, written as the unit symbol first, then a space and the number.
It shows mph 37.5
